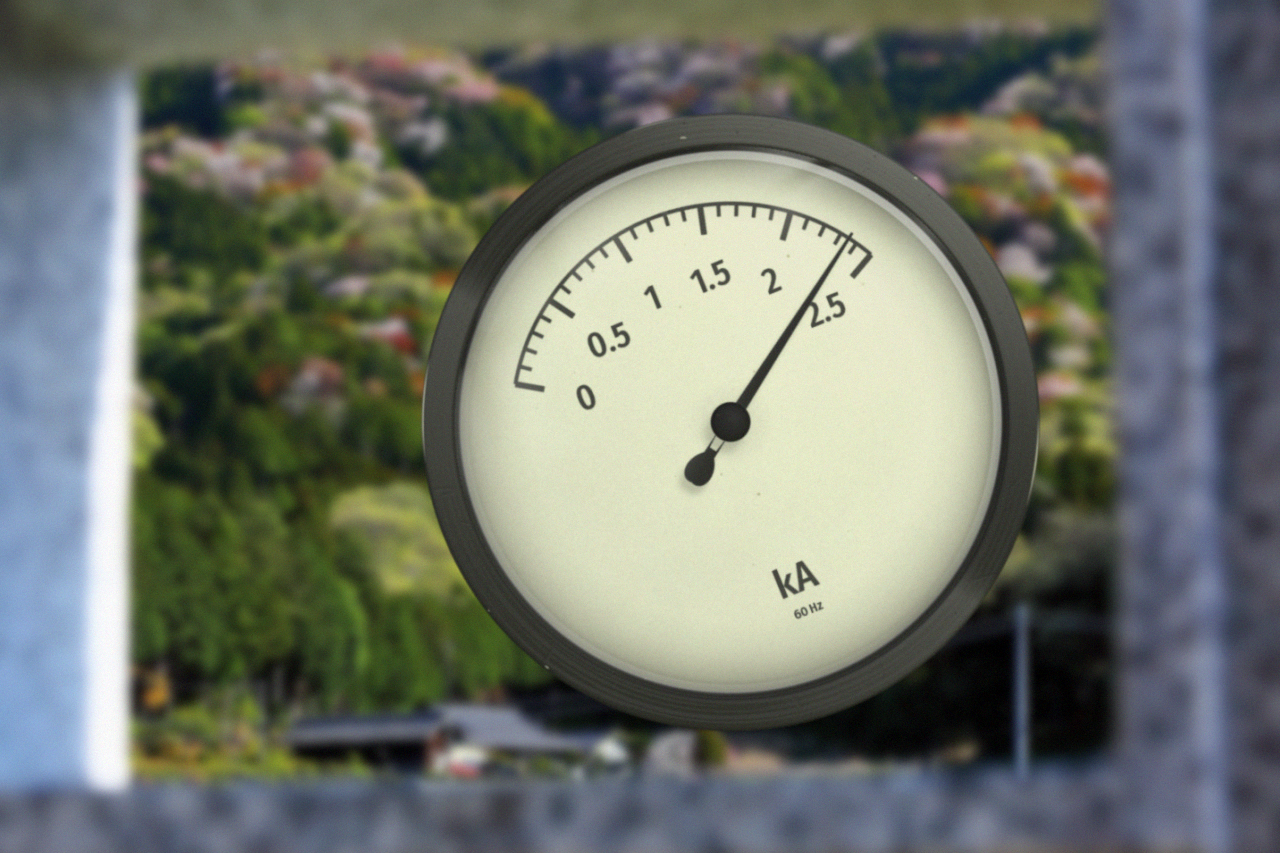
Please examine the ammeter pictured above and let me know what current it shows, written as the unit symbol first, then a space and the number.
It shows kA 2.35
